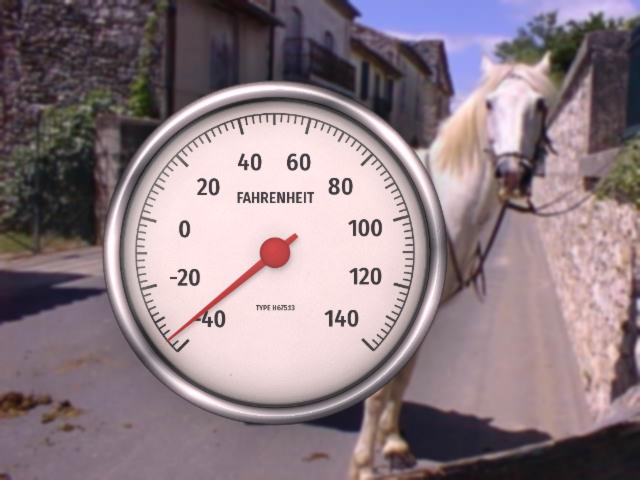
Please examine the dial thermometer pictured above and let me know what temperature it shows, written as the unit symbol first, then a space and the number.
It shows °F -36
